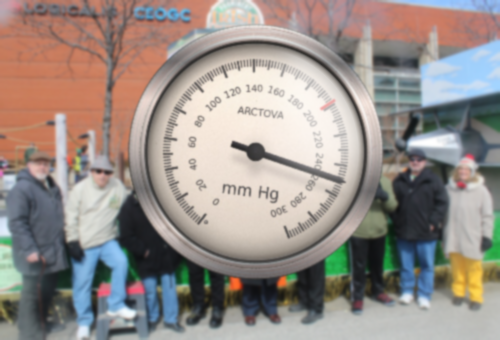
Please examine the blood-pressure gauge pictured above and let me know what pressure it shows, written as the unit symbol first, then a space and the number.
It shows mmHg 250
